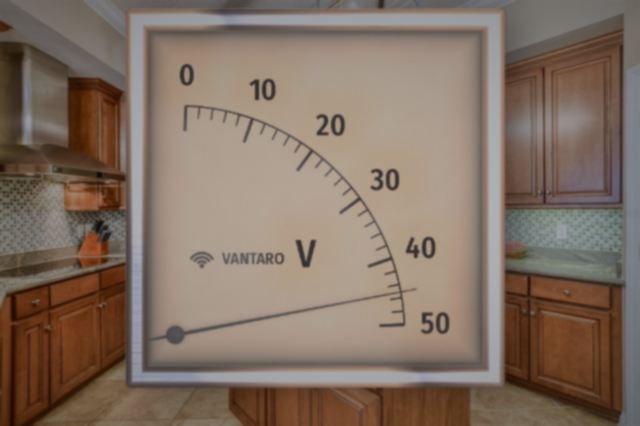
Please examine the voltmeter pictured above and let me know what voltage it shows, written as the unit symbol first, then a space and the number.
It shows V 45
